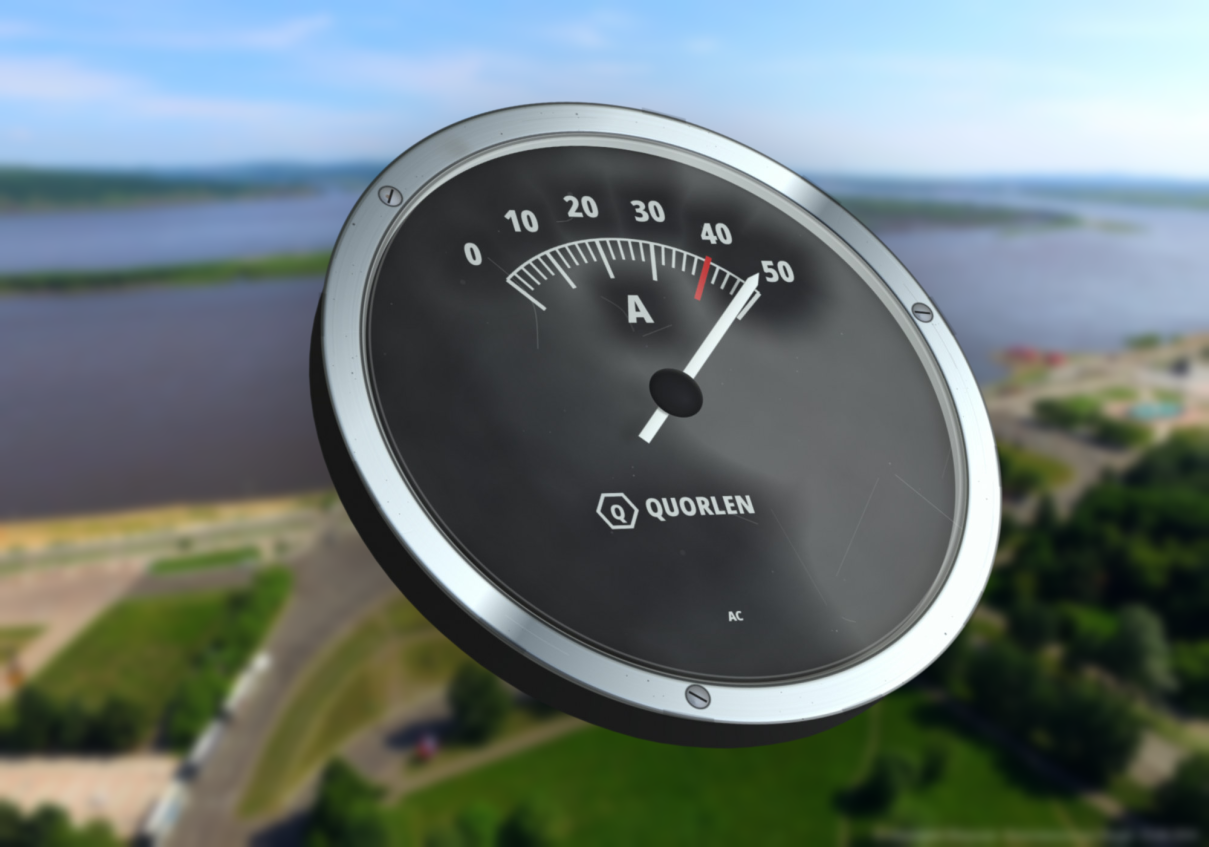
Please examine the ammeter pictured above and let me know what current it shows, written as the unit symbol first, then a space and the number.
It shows A 48
